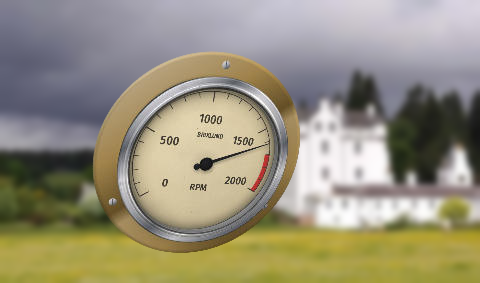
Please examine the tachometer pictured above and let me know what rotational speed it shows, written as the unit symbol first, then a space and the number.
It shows rpm 1600
